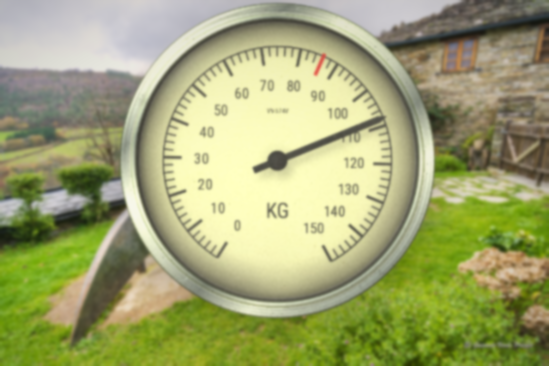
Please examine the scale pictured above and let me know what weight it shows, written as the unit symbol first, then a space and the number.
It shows kg 108
